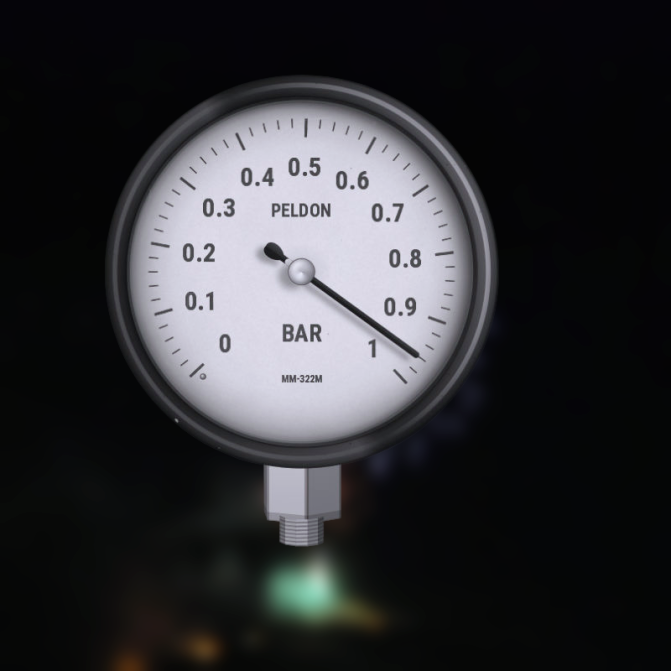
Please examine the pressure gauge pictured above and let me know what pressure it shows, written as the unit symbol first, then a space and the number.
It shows bar 0.96
